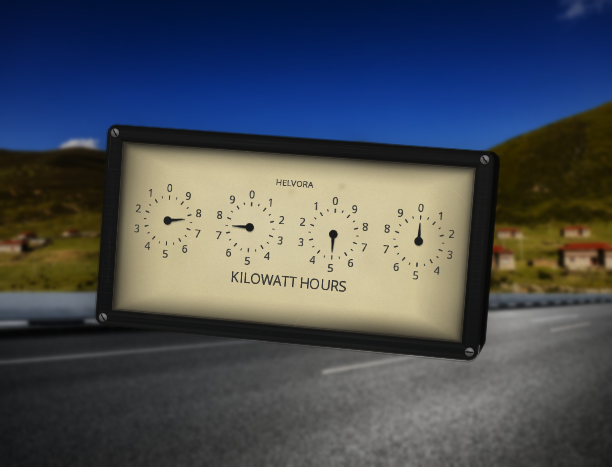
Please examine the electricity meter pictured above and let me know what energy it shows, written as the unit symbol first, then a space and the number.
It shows kWh 7750
